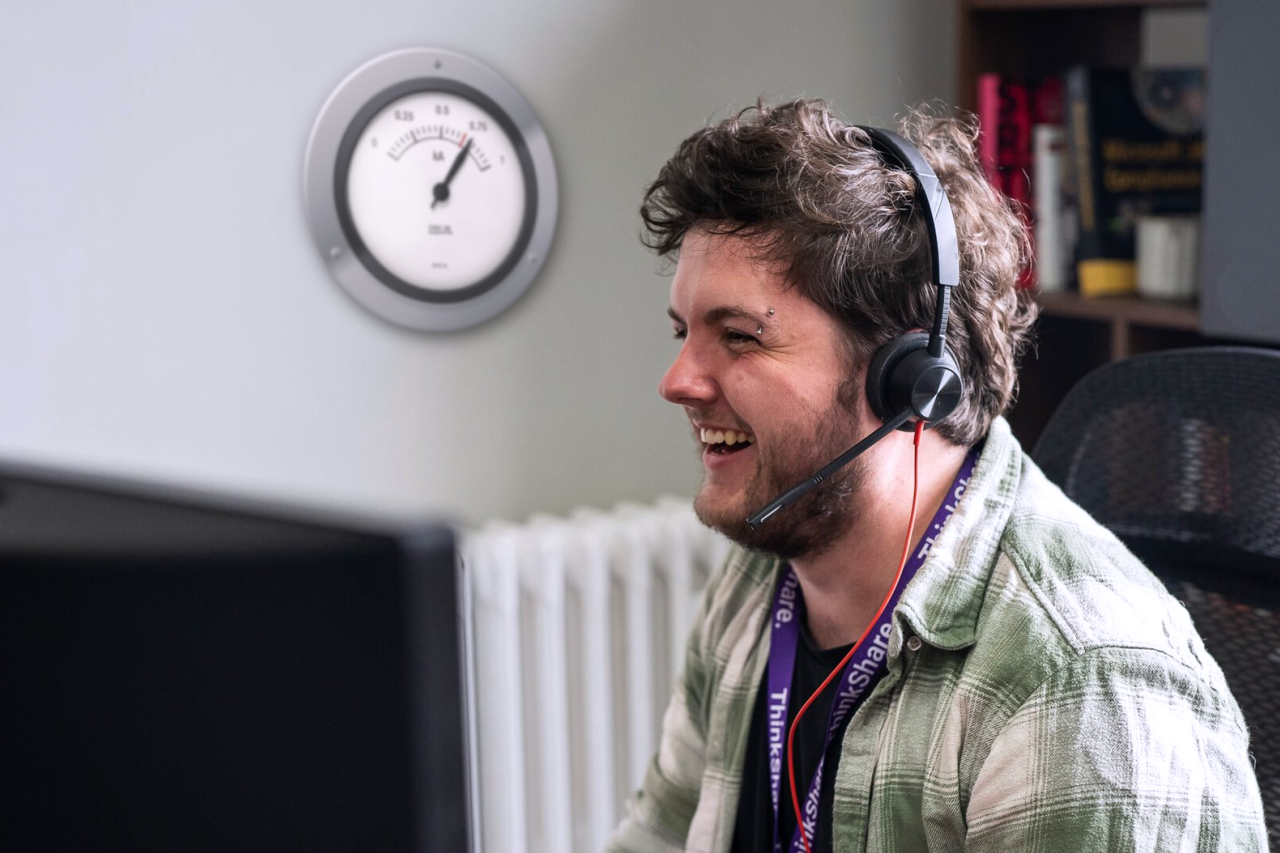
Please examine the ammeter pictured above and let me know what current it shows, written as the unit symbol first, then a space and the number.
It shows kA 0.75
